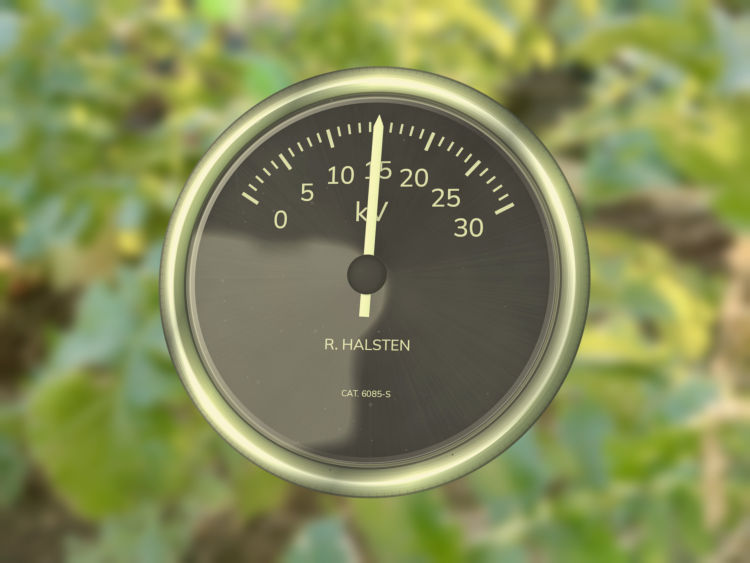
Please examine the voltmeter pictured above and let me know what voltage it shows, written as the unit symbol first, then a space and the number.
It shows kV 15
